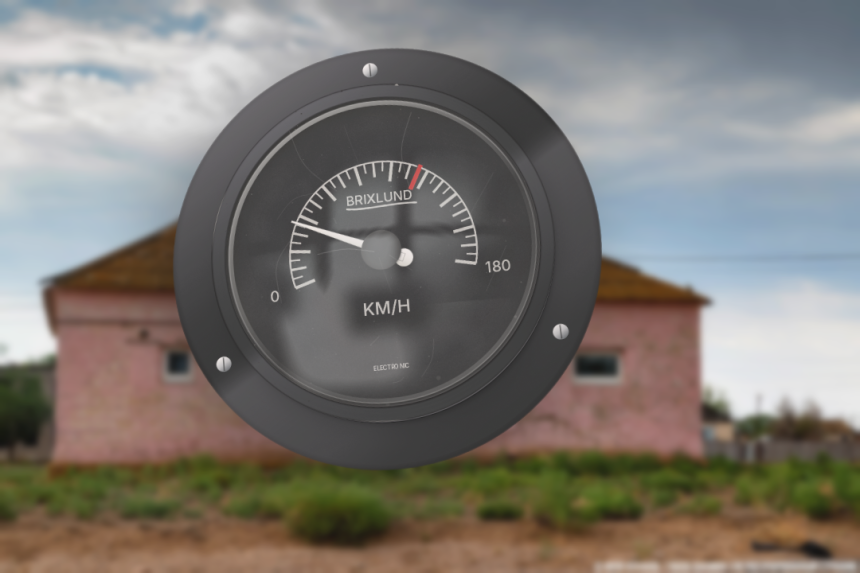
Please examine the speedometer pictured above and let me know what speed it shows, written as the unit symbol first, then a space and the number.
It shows km/h 35
